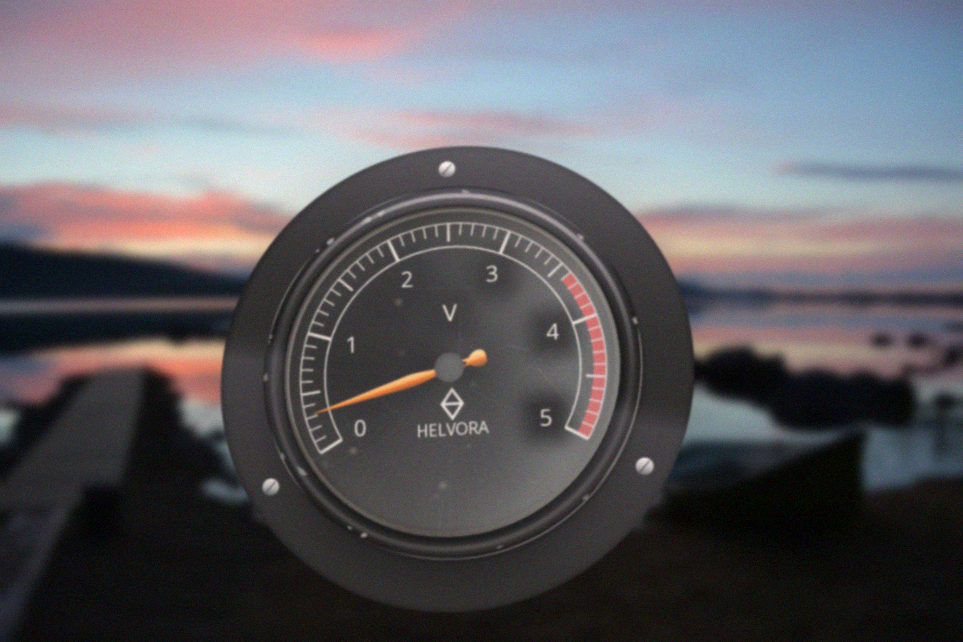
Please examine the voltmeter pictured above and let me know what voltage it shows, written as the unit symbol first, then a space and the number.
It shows V 0.3
